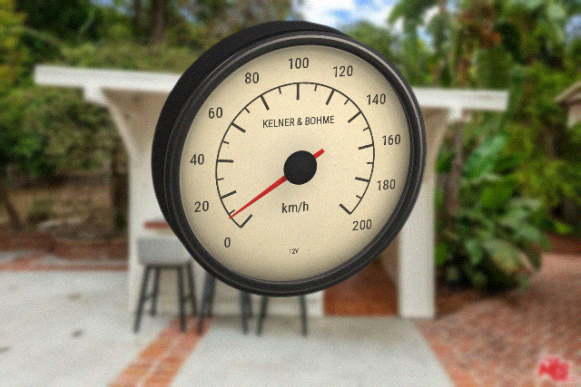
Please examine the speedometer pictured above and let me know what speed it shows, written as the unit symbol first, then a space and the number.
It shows km/h 10
